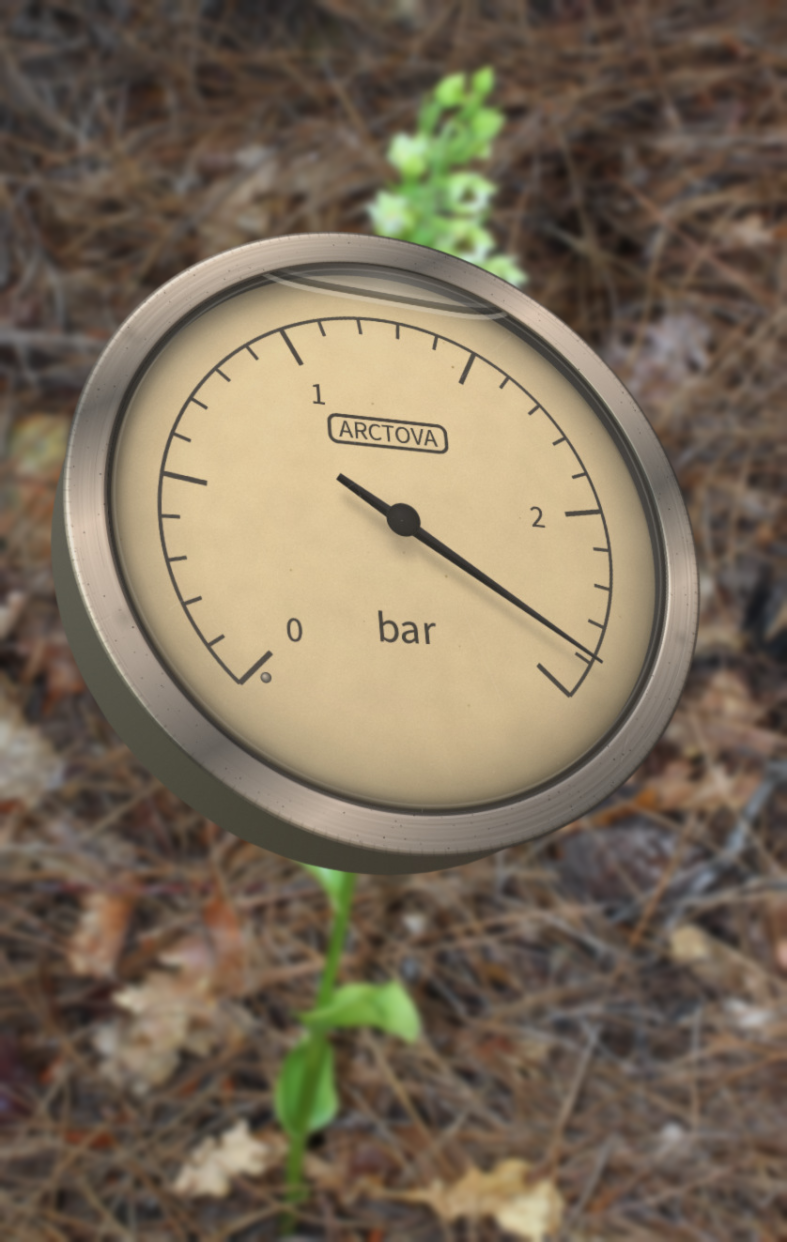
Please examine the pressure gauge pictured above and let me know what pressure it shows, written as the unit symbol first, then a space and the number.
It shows bar 2.4
